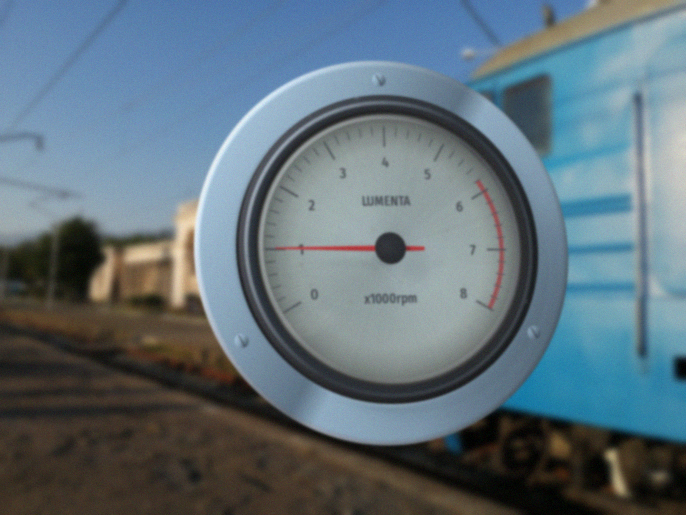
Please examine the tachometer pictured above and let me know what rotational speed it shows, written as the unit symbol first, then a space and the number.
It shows rpm 1000
